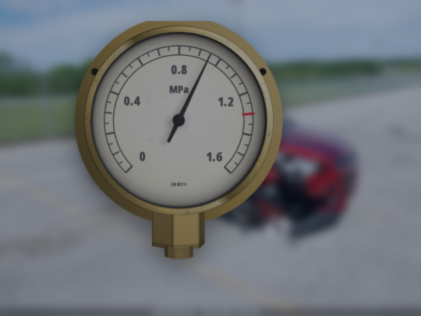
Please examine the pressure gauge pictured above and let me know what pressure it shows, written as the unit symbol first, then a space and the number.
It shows MPa 0.95
